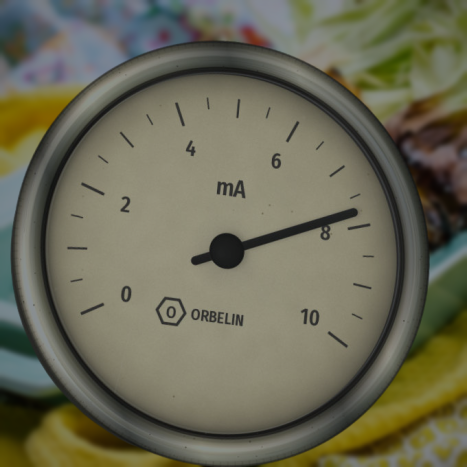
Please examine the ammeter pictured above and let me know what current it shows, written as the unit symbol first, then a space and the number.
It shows mA 7.75
